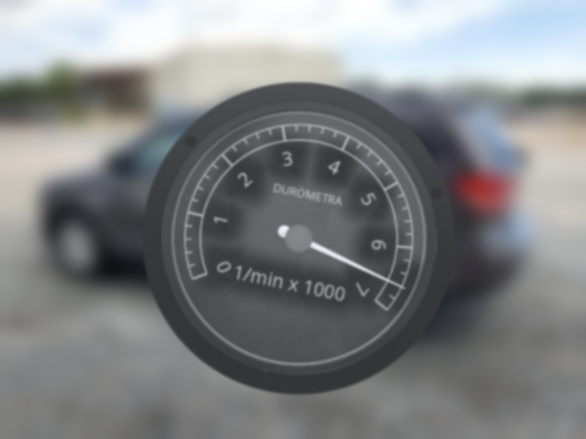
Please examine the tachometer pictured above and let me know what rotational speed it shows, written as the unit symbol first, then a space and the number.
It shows rpm 6600
